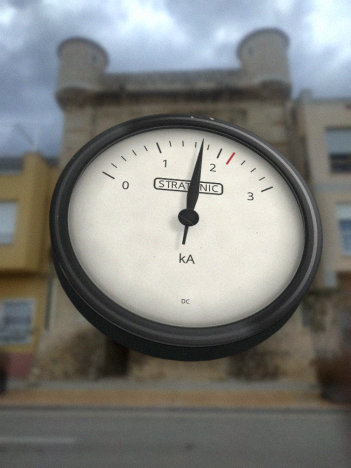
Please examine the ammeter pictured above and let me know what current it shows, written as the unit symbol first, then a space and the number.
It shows kA 1.7
